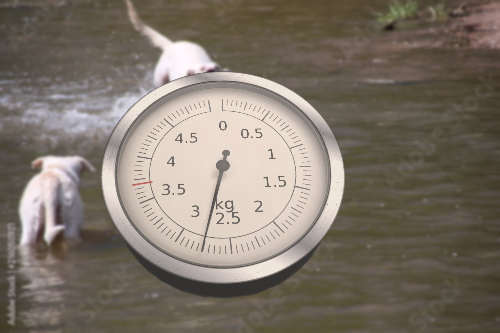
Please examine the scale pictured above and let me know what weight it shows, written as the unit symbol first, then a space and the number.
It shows kg 2.75
